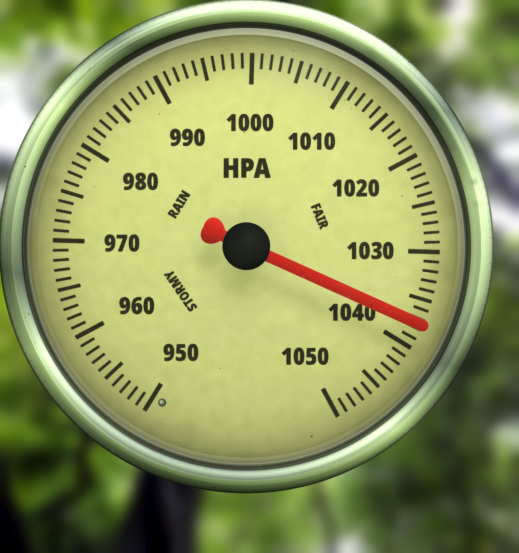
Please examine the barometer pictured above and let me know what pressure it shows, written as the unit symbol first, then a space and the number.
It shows hPa 1037.5
